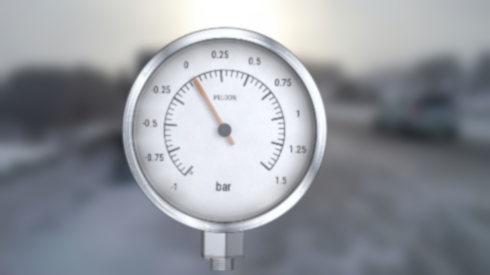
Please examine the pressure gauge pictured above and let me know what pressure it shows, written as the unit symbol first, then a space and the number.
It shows bar 0
